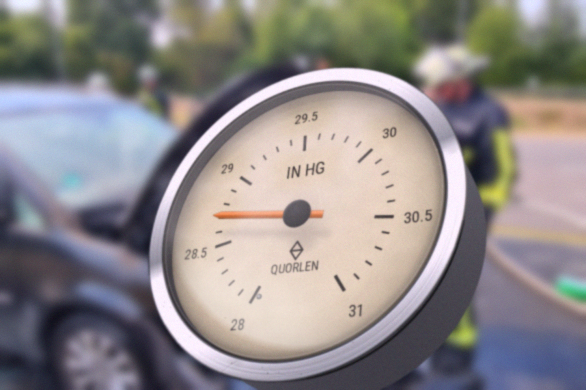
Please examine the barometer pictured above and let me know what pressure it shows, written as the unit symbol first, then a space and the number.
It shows inHg 28.7
